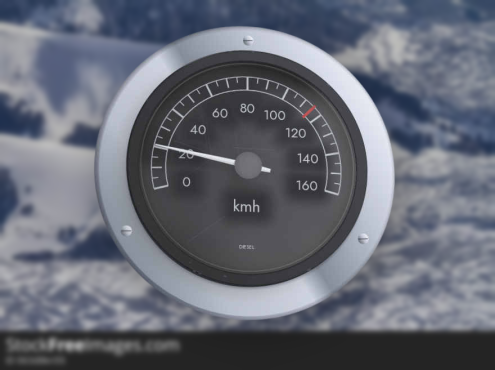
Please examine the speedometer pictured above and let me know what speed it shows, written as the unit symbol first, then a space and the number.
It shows km/h 20
